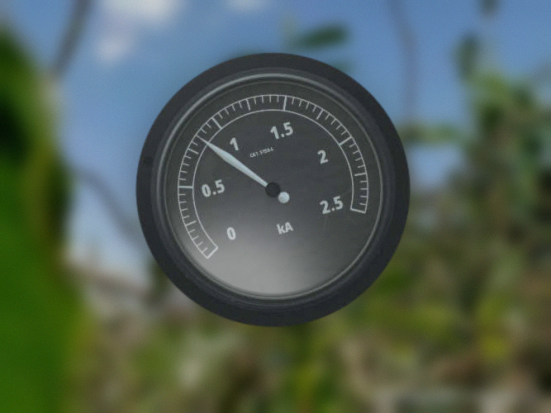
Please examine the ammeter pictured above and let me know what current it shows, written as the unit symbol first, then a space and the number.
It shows kA 0.85
